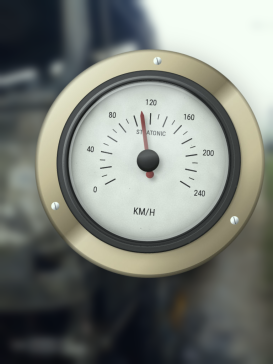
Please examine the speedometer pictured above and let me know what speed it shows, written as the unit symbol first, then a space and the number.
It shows km/h 110
